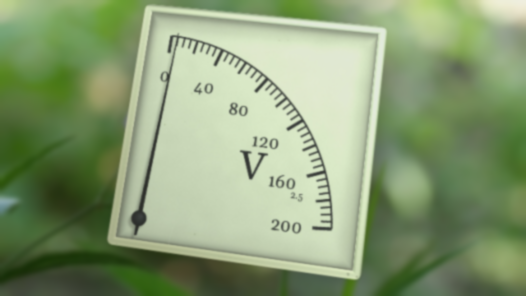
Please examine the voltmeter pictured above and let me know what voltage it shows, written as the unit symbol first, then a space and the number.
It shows V 5
